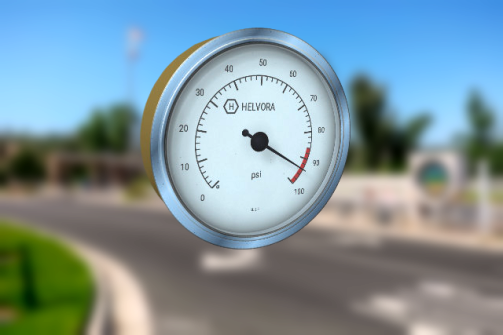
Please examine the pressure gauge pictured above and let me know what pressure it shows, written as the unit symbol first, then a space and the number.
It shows psi 94
